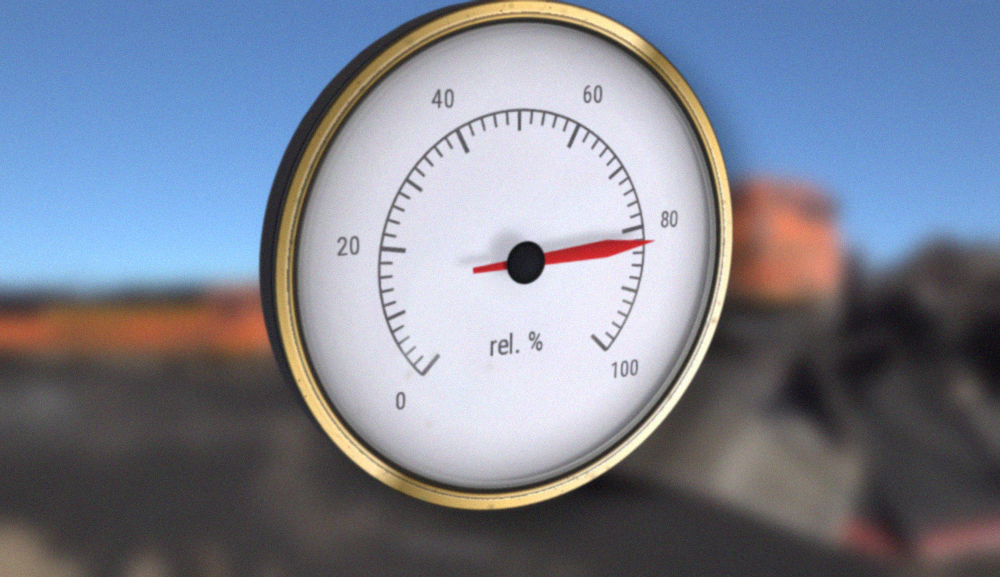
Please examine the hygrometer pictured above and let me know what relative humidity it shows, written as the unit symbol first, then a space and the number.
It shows % 82
